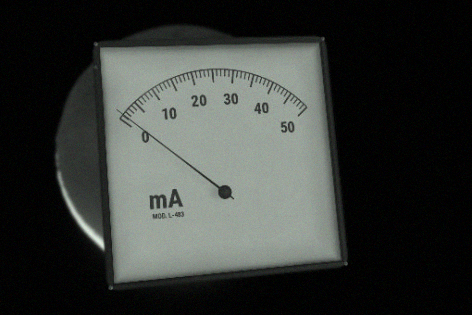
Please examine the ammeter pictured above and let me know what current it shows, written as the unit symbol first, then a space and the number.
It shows mA 1
